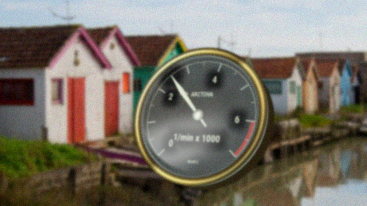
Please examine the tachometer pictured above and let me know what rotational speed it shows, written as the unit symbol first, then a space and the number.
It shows rpm 2500
